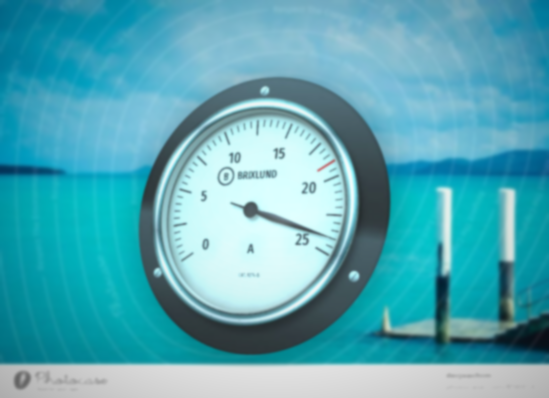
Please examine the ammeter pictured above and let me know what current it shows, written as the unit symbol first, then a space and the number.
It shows A 24
